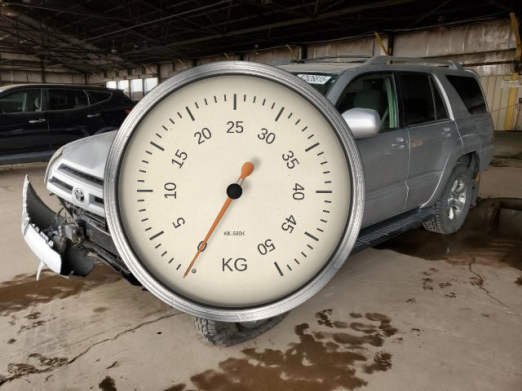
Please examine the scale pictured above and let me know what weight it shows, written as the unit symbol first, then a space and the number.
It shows kg 0
